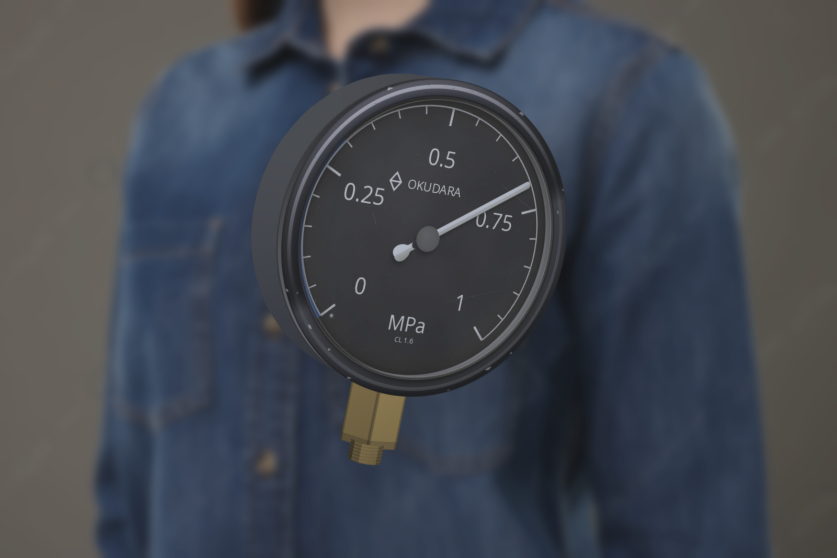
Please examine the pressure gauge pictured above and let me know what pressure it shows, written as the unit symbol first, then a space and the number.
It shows MPa 0.7
